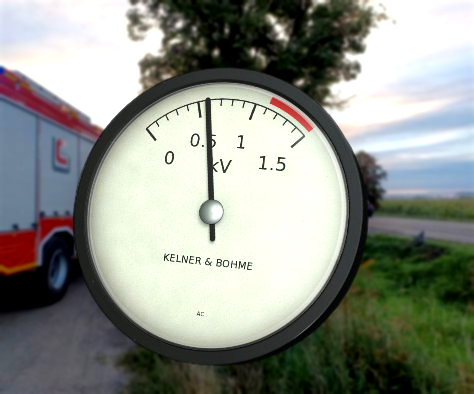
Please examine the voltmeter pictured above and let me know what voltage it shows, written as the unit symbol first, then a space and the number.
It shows kV 0.6
